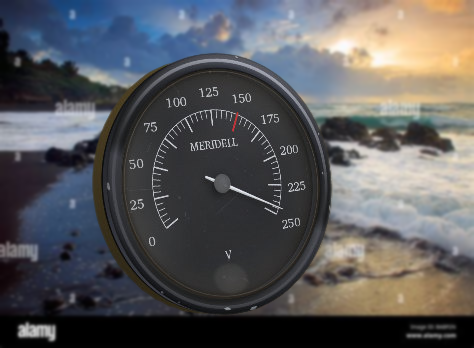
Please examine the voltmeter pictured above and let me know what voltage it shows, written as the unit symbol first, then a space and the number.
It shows V 245
